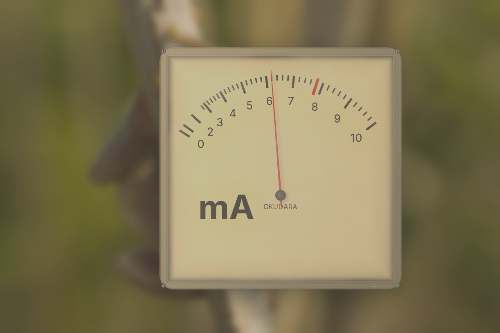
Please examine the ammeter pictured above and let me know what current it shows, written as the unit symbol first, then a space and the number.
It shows mA 6.2
